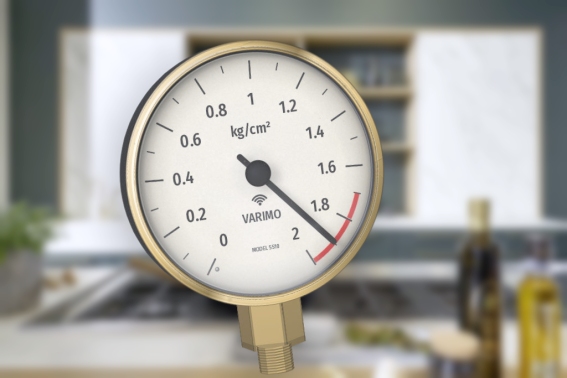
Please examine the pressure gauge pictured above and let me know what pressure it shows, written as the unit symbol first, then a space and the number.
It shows kg/cm² 1.9
